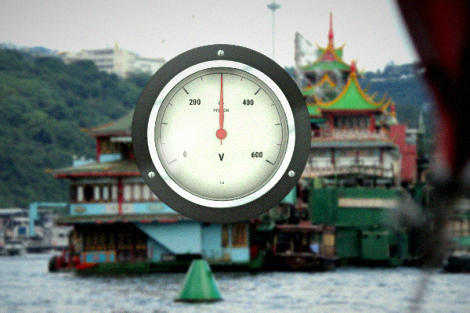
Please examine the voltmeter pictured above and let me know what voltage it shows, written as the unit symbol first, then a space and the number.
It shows V 300
